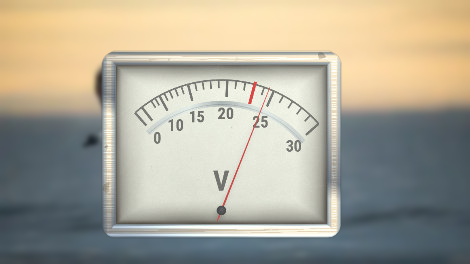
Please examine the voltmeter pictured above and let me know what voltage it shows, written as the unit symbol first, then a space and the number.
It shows V 24.5
